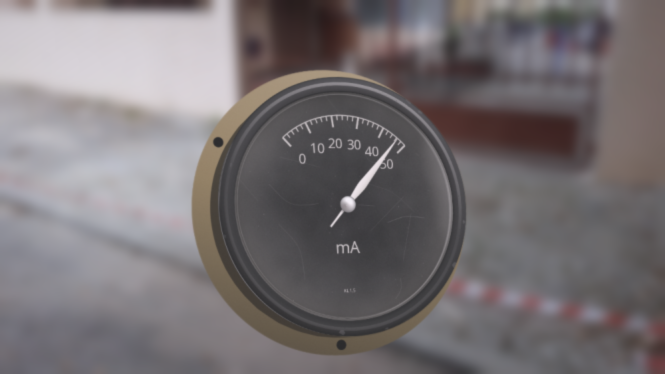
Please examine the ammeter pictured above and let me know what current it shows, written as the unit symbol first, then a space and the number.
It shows mA 46
